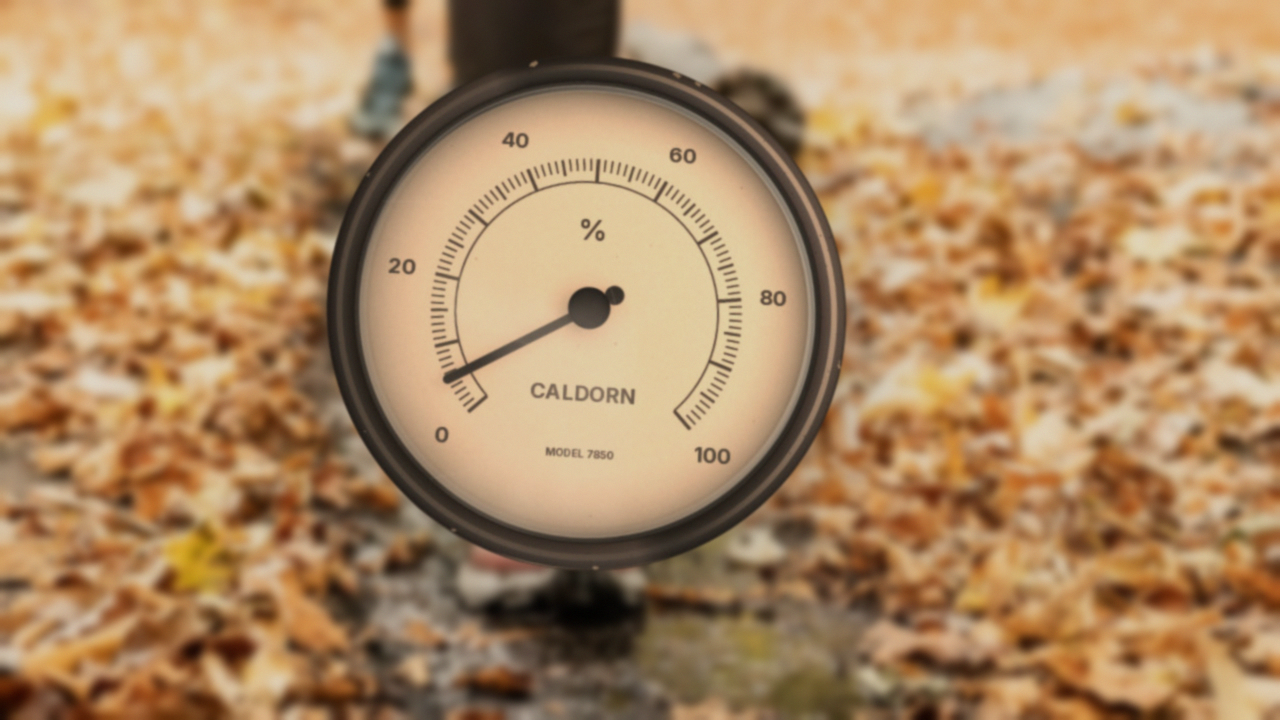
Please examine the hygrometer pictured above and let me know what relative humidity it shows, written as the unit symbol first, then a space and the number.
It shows % 5
